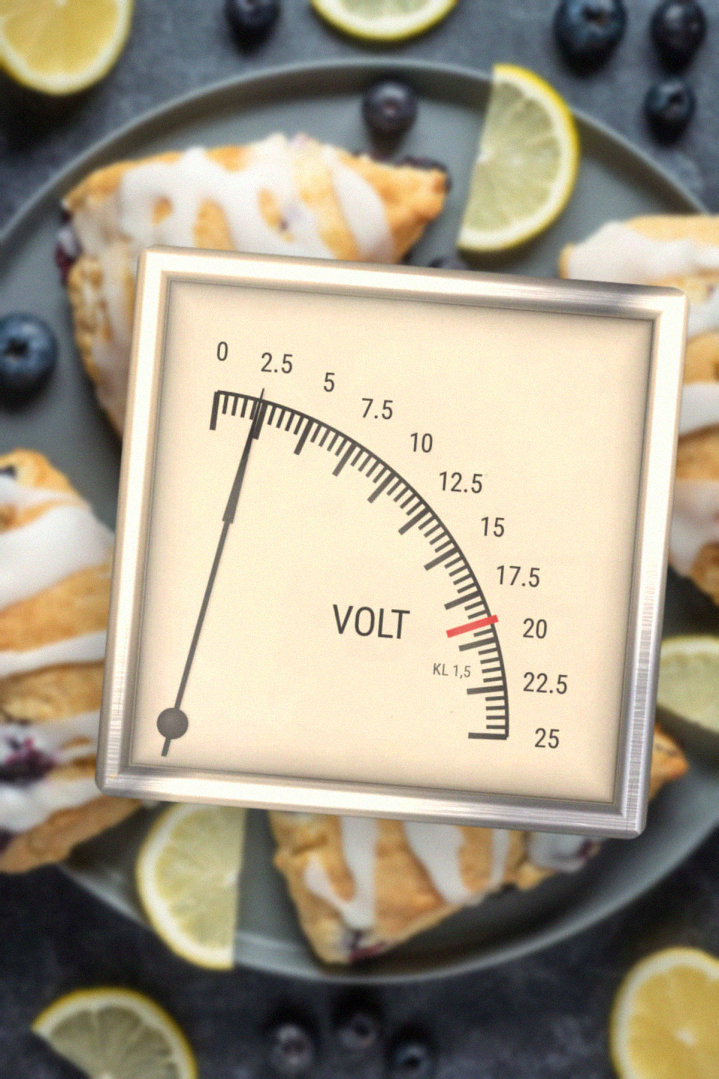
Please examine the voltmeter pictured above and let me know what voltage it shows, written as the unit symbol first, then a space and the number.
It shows V 2.25
